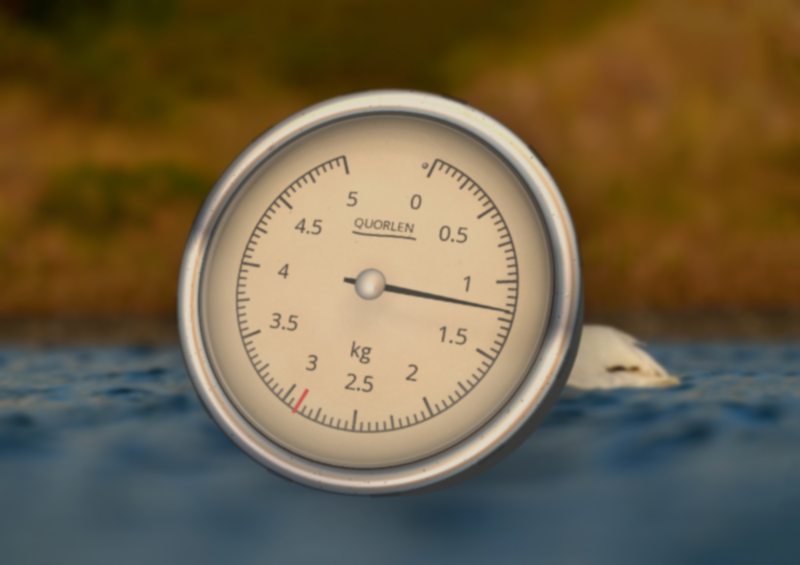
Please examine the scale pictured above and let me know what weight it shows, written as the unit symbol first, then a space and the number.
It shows kg 1.2
